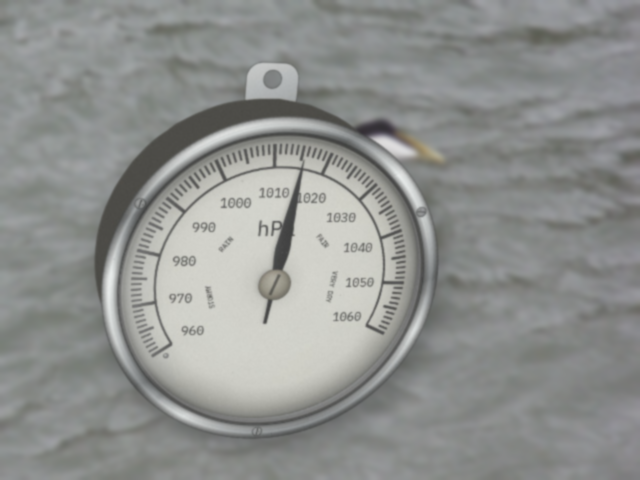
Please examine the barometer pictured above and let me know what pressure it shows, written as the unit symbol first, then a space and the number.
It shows hPa 1015
